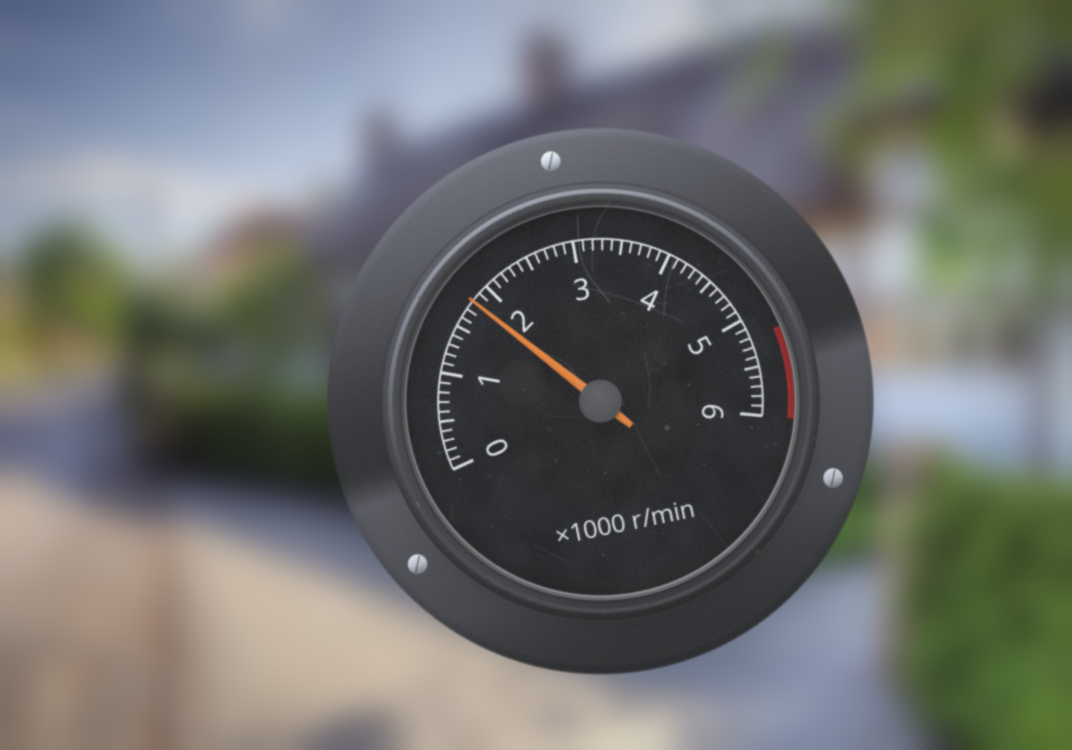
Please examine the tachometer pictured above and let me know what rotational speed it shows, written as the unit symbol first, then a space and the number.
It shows rpm 1800
